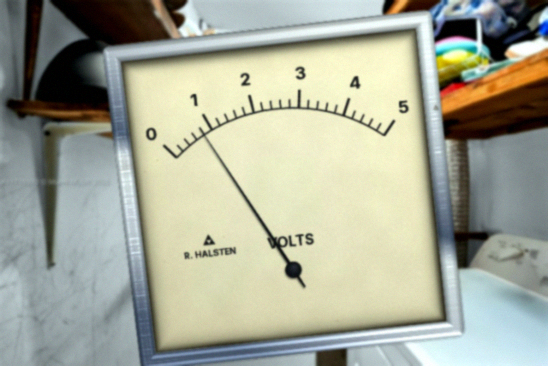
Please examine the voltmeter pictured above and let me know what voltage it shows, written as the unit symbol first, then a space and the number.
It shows V 0.8
